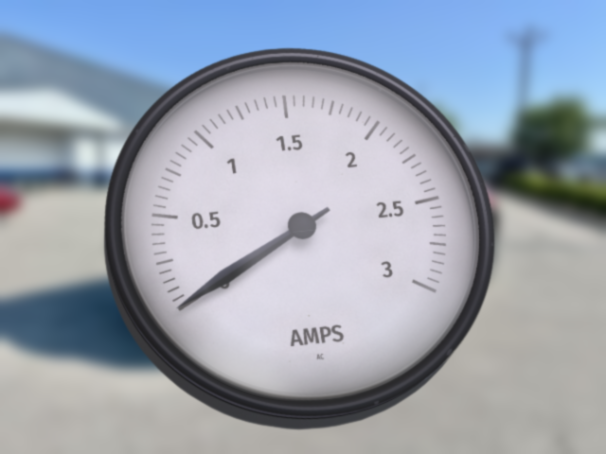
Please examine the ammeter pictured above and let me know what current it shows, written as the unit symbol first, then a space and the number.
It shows A 0
